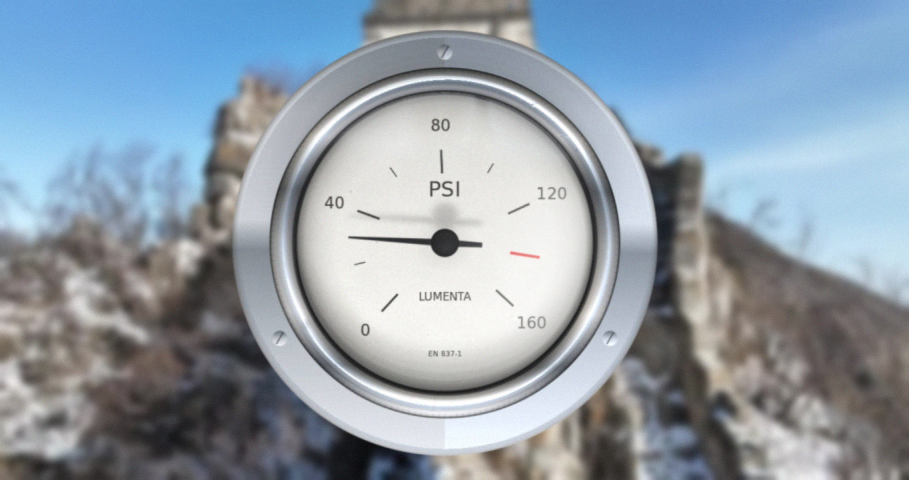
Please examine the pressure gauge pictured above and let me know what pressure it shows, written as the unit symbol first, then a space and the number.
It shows psi 30
